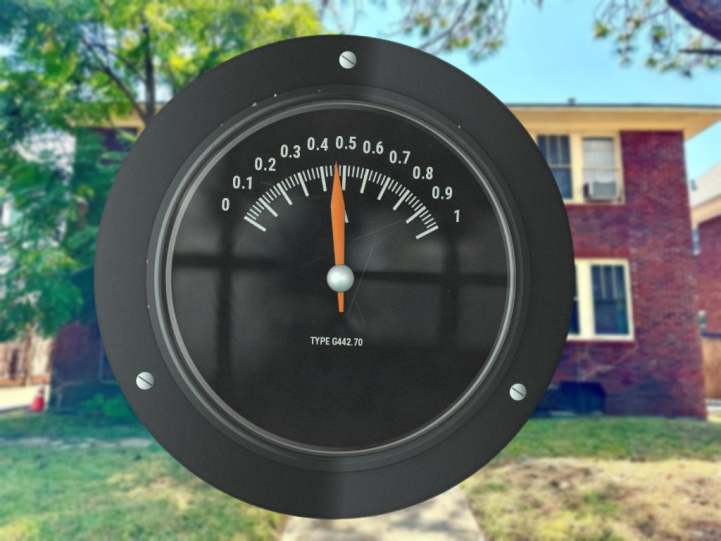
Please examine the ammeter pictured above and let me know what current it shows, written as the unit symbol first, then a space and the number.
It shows A 0.46
